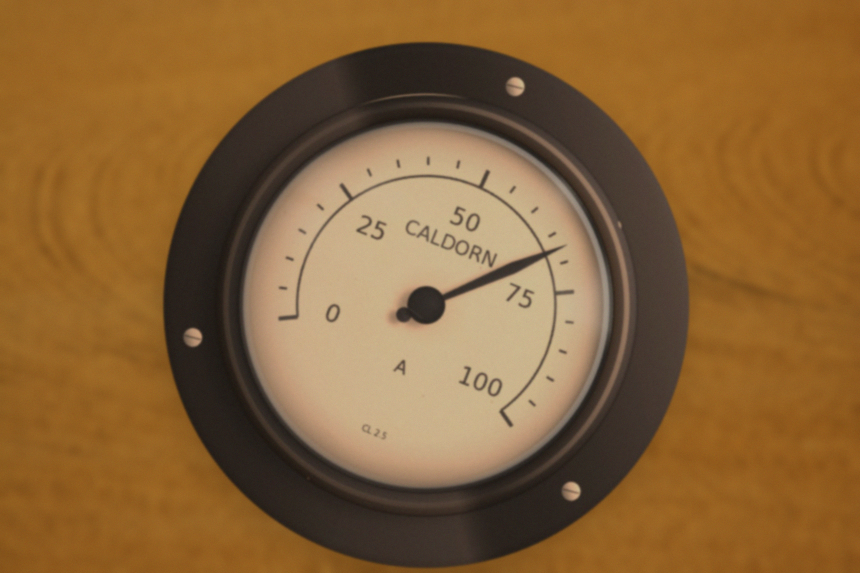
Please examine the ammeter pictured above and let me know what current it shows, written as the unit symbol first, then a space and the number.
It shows A 67.5
